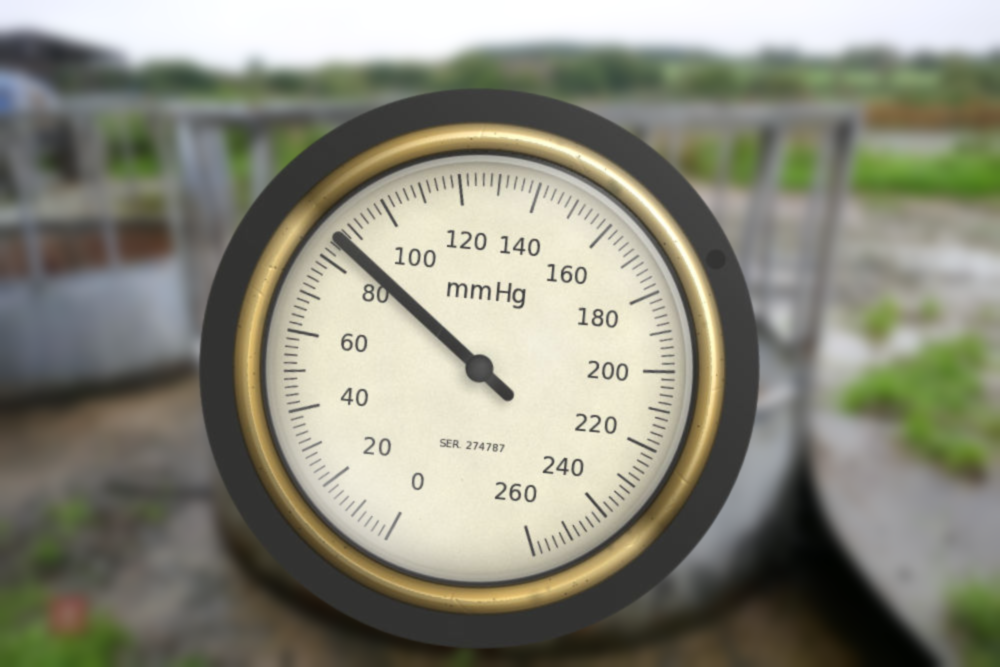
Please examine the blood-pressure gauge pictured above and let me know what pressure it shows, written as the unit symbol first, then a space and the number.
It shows mmHg 86
